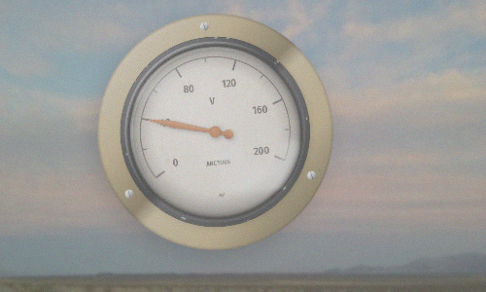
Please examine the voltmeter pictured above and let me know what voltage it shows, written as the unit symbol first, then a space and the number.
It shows V 40
